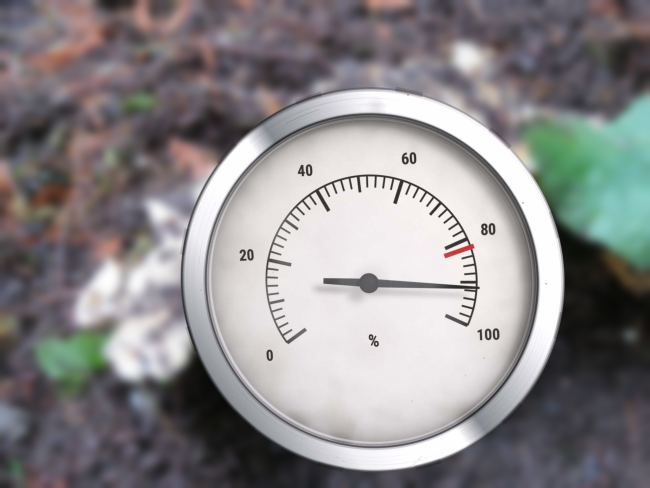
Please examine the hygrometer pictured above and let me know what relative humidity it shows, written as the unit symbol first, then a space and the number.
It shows % 91
